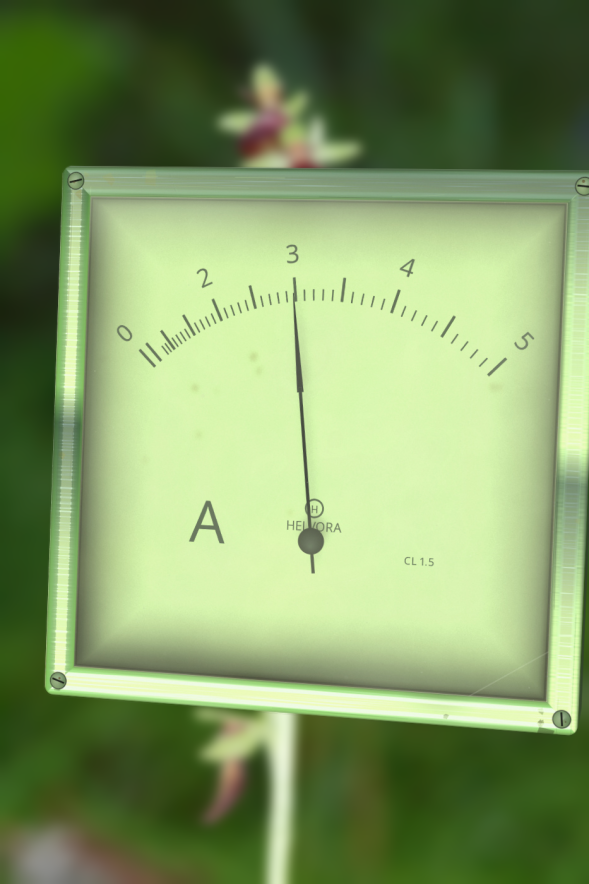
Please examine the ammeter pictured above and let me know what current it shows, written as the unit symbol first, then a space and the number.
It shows A 3
